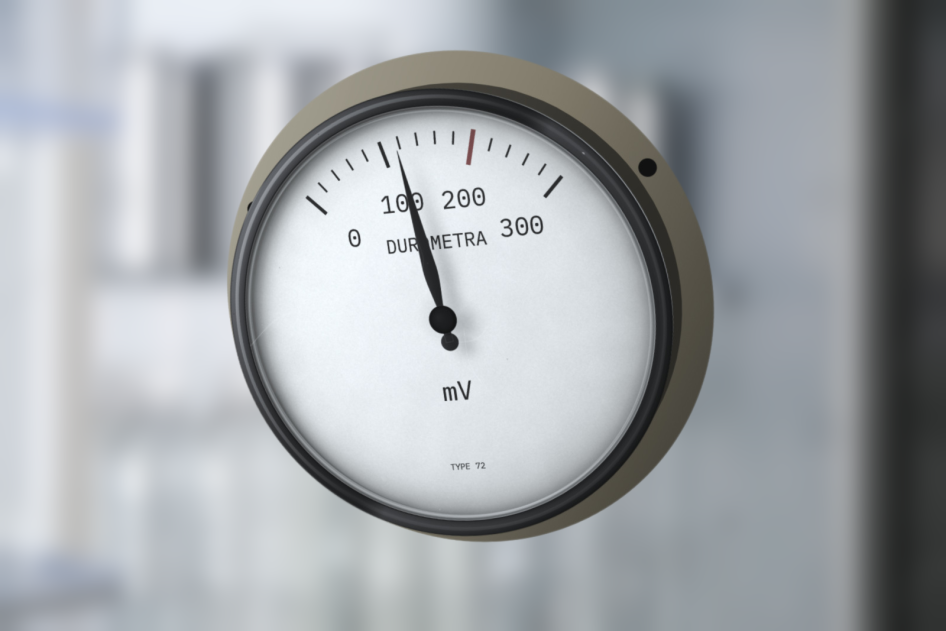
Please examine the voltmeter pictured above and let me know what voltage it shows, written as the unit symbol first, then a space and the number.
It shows mV 120
